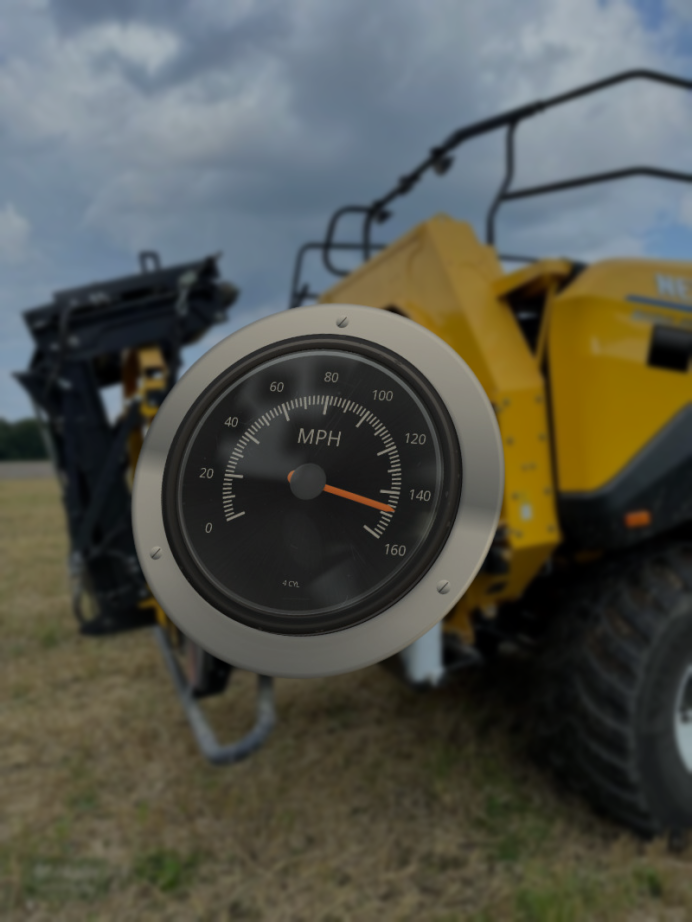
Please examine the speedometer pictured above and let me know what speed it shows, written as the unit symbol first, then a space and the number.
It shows mph 148
